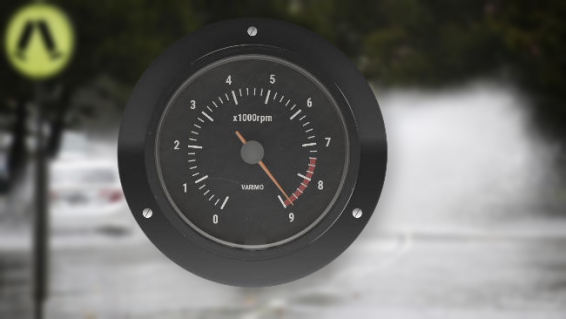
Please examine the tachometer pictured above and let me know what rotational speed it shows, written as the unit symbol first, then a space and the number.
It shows rpm 8800
